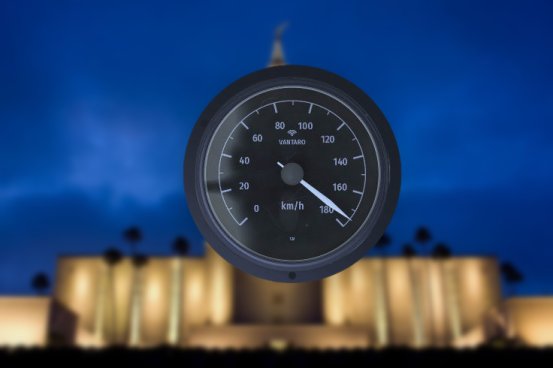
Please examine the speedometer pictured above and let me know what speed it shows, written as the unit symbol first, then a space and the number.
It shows km/h 175
